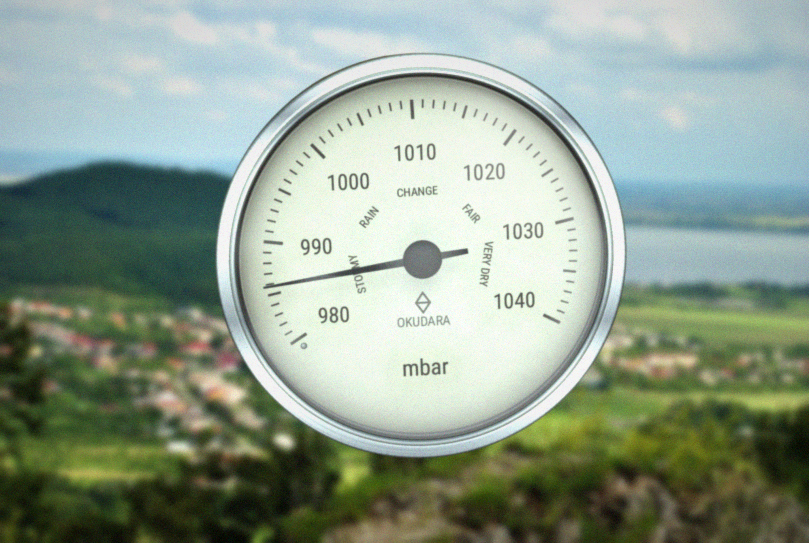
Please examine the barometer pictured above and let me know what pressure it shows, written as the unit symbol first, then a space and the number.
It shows mbar 986
